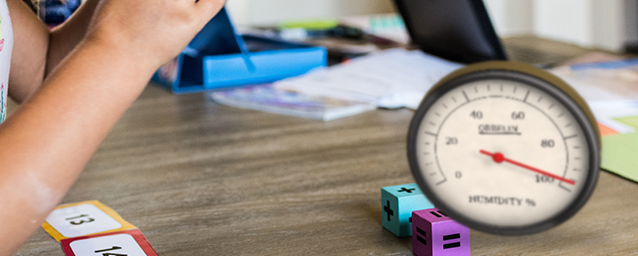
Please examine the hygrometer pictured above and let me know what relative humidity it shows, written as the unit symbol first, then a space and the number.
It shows % 96
